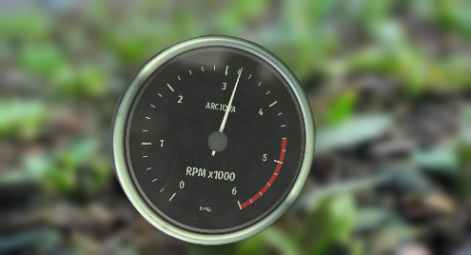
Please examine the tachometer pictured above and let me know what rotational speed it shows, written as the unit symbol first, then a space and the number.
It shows rpm 3200
